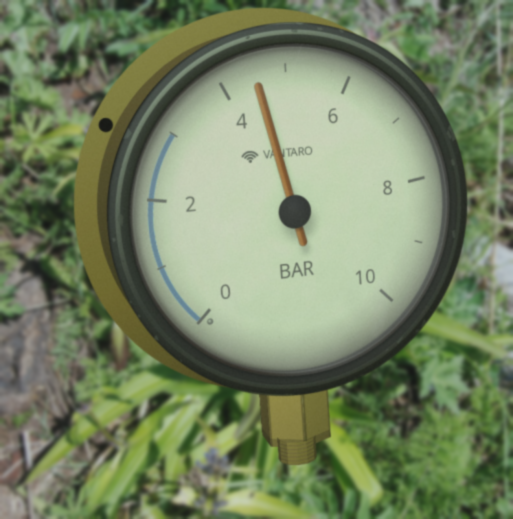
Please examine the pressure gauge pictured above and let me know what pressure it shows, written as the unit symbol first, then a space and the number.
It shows bar 4.5
